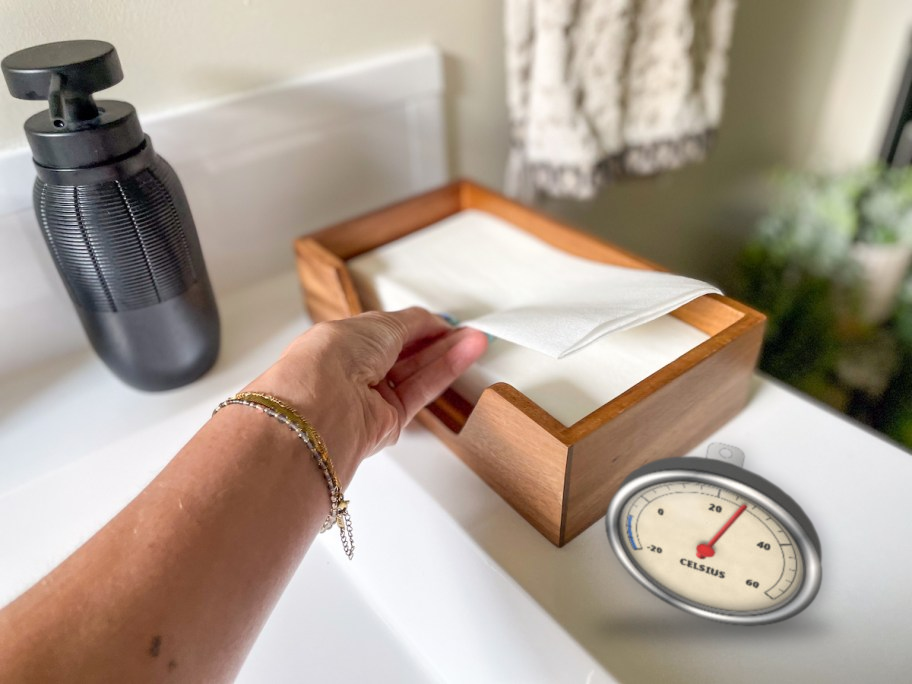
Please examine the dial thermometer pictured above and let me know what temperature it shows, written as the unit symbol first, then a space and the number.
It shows °C 26
